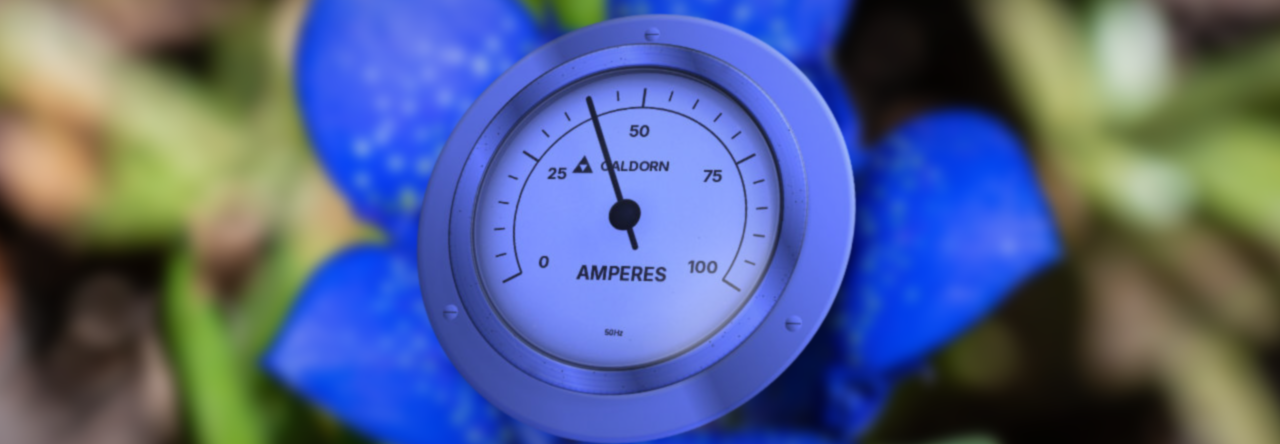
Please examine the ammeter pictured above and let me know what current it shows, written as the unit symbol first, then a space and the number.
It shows A 40
